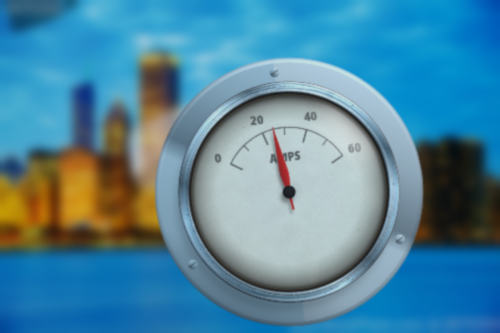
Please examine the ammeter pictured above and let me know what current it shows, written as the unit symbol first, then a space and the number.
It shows A 25
